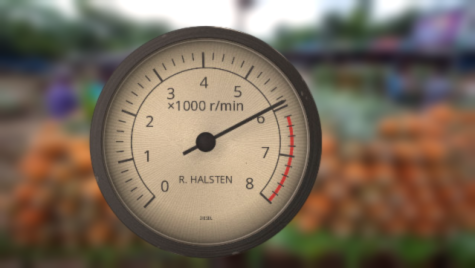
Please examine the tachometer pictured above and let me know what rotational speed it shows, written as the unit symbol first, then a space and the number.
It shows rpm 5900
